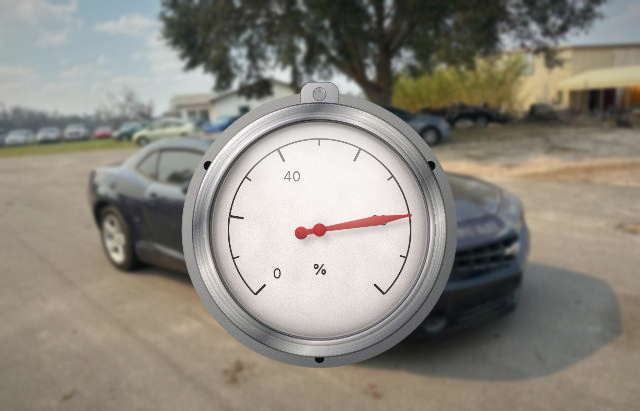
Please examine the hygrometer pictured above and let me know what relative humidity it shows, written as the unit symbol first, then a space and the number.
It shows % 80
